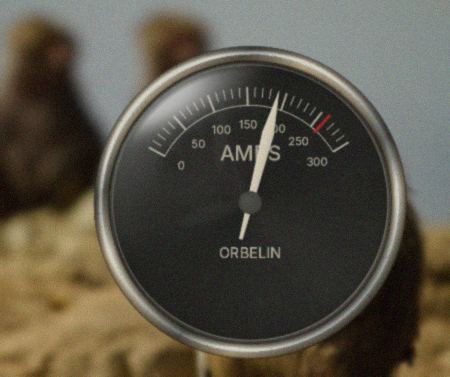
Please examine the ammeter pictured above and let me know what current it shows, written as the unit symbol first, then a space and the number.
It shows A 190
